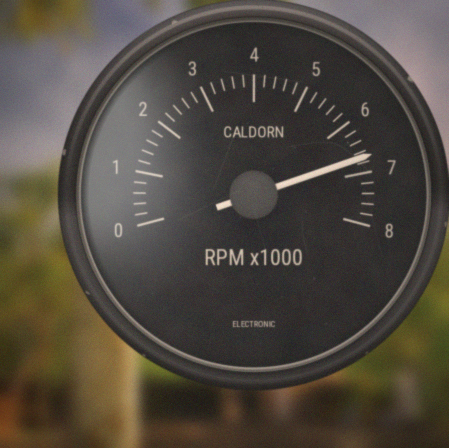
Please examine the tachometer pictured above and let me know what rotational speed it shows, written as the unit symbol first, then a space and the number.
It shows rpm 6700
